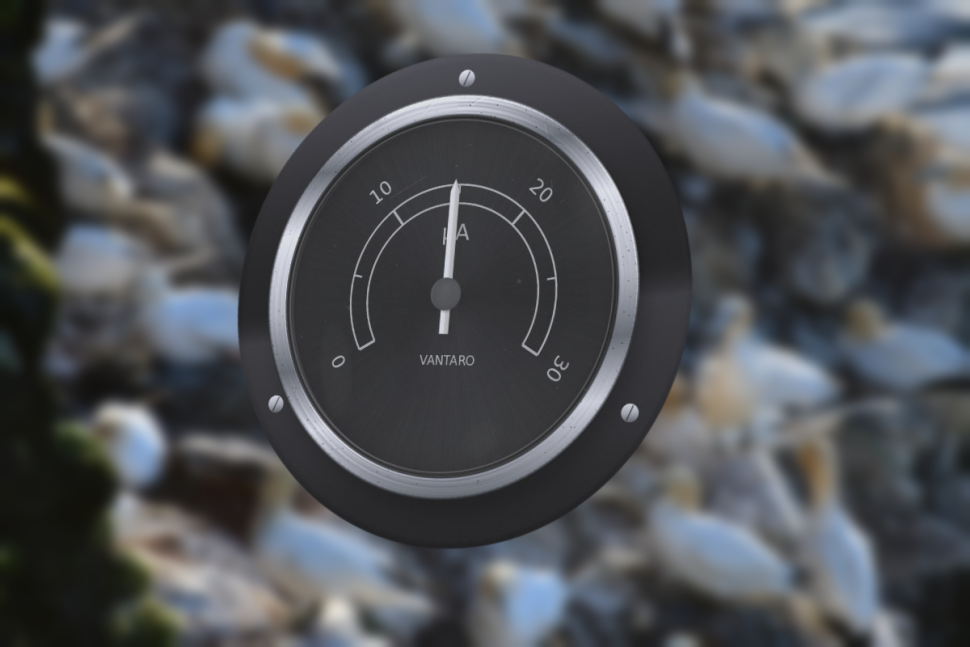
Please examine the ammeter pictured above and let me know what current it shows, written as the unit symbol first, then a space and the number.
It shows µA 15
